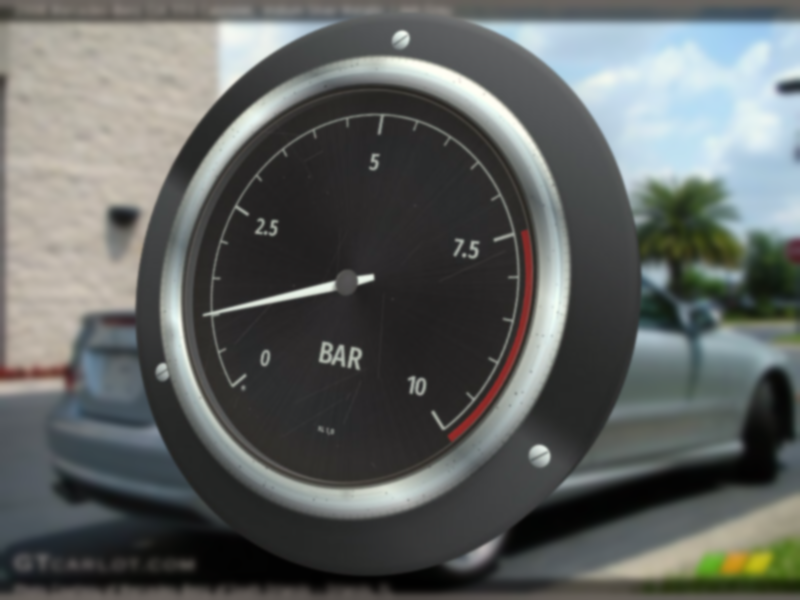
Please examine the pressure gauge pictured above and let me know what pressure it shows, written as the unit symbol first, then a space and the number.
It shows bar 1
